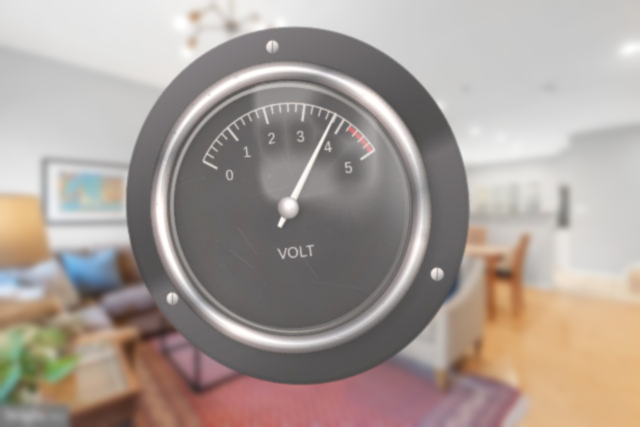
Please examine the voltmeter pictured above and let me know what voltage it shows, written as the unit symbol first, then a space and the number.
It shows V 3.8
